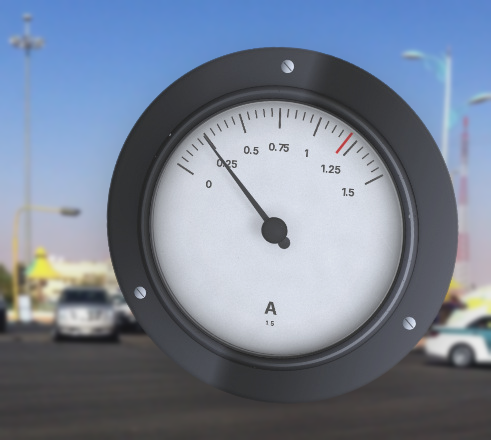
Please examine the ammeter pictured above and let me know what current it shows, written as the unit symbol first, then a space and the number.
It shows A 0.25
